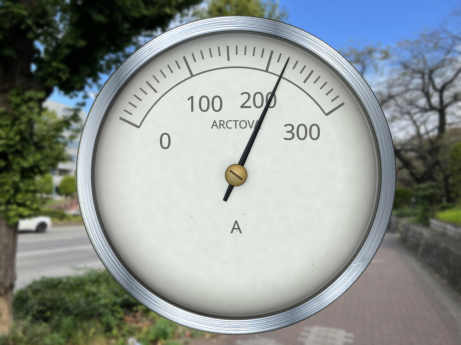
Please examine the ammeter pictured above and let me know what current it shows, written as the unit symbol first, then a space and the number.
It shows A 220
